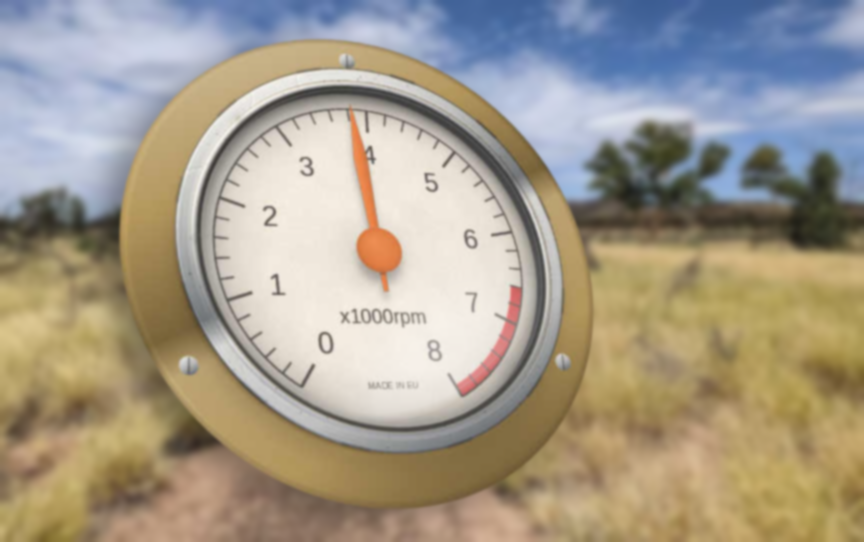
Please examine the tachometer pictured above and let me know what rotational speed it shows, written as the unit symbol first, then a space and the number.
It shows rpm 3800
